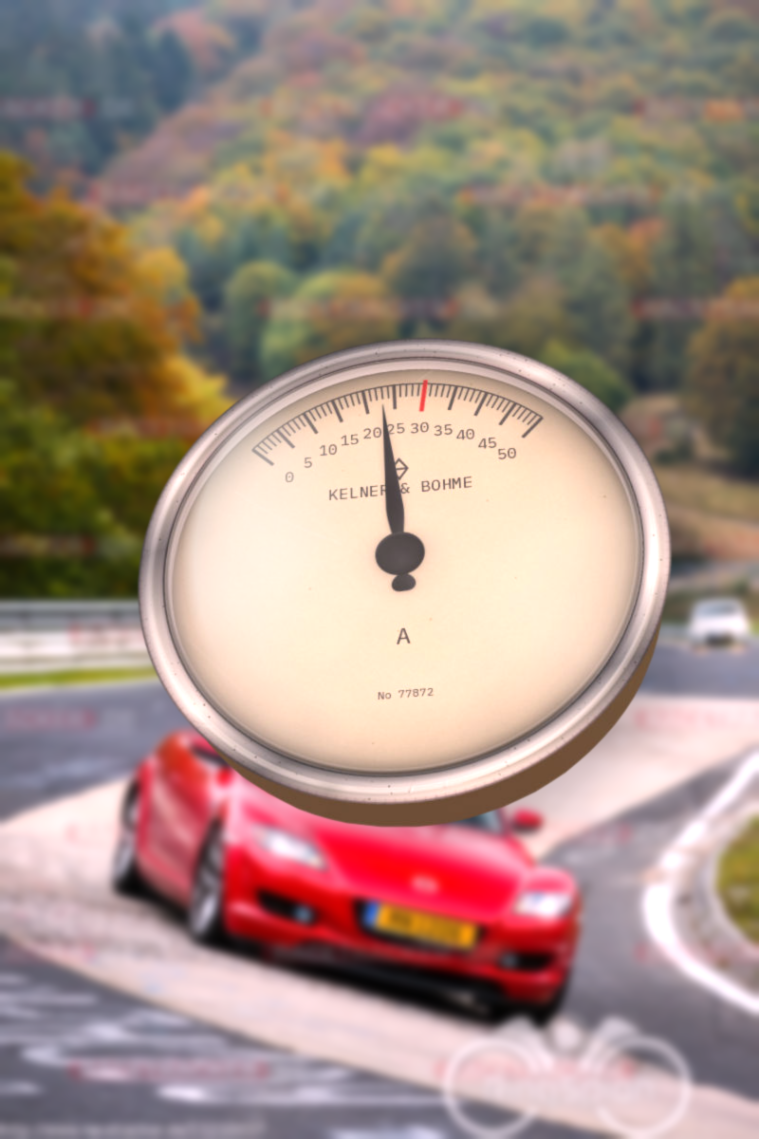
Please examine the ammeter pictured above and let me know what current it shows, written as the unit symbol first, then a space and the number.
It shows A 23
